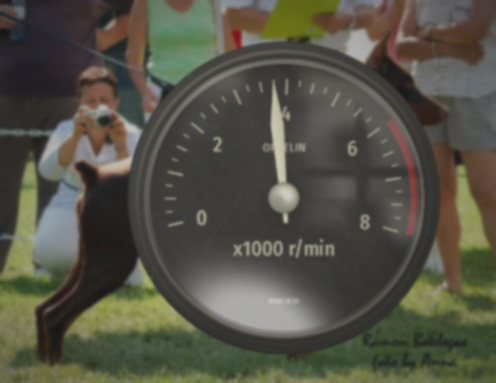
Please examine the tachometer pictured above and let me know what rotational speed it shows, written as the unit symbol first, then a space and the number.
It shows rpm 3750
